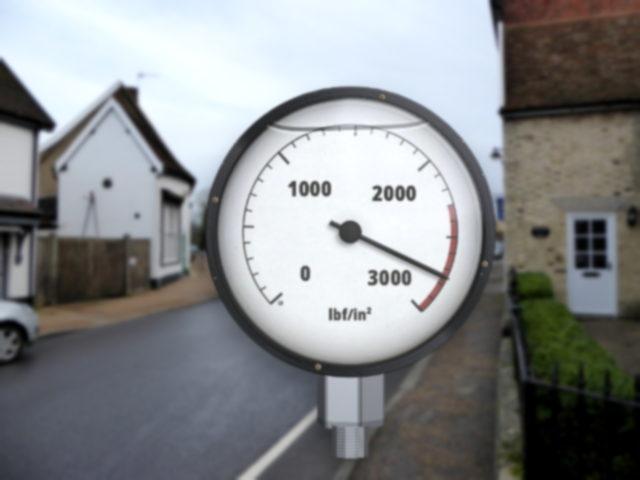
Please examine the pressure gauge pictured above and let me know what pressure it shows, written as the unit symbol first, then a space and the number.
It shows psi 2750
